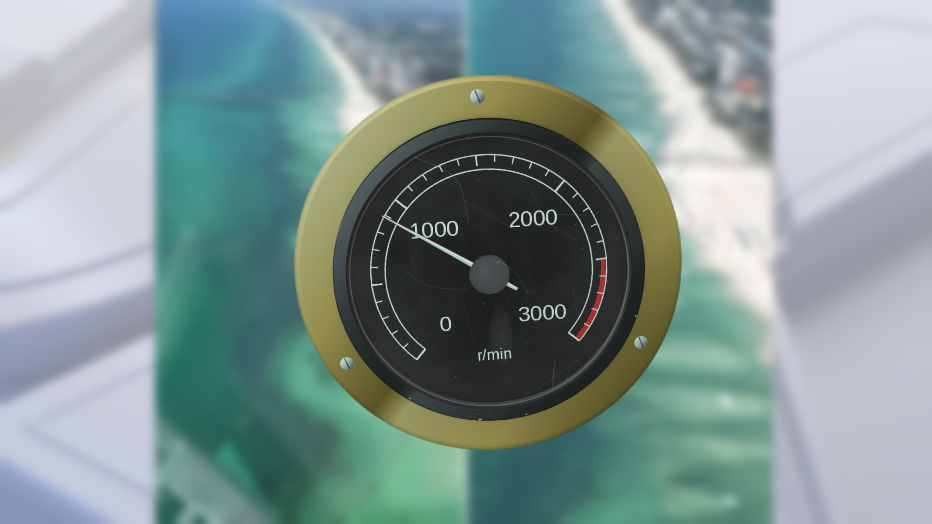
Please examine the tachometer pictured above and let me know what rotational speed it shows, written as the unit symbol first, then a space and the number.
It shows rpm 900
